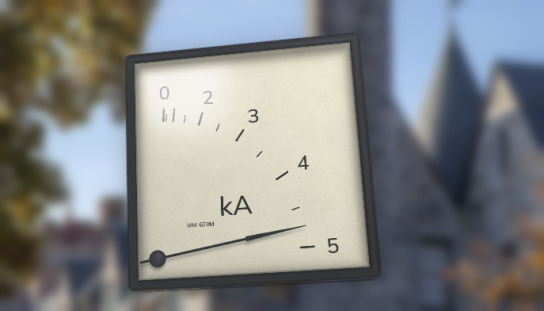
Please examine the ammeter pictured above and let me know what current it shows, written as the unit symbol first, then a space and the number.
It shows kA 4.75
